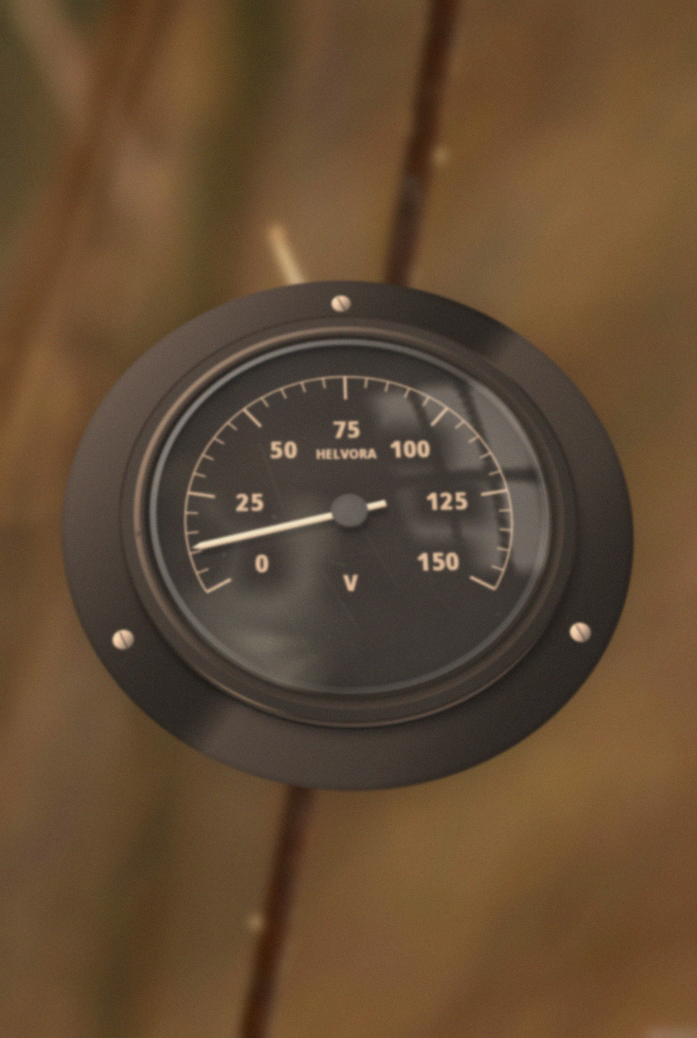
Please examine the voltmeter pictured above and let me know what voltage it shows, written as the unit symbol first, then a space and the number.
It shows V 10
